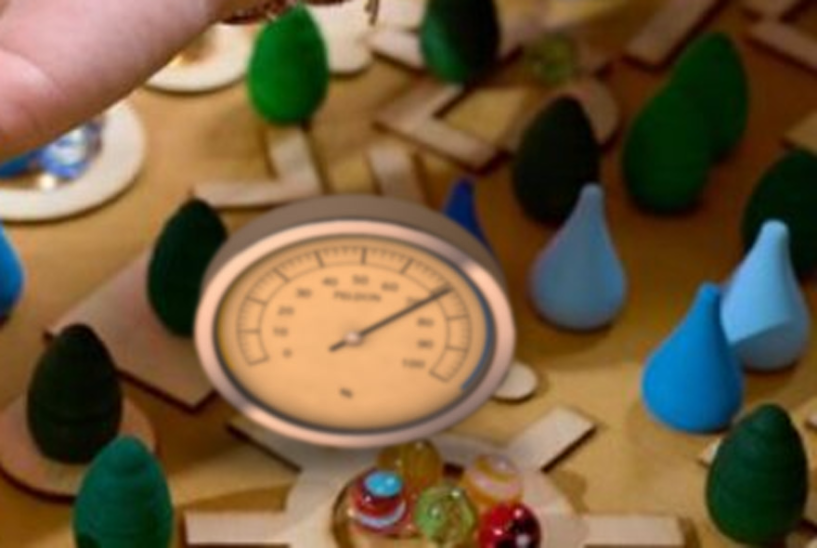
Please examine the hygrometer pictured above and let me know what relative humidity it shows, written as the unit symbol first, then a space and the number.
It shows % 70
